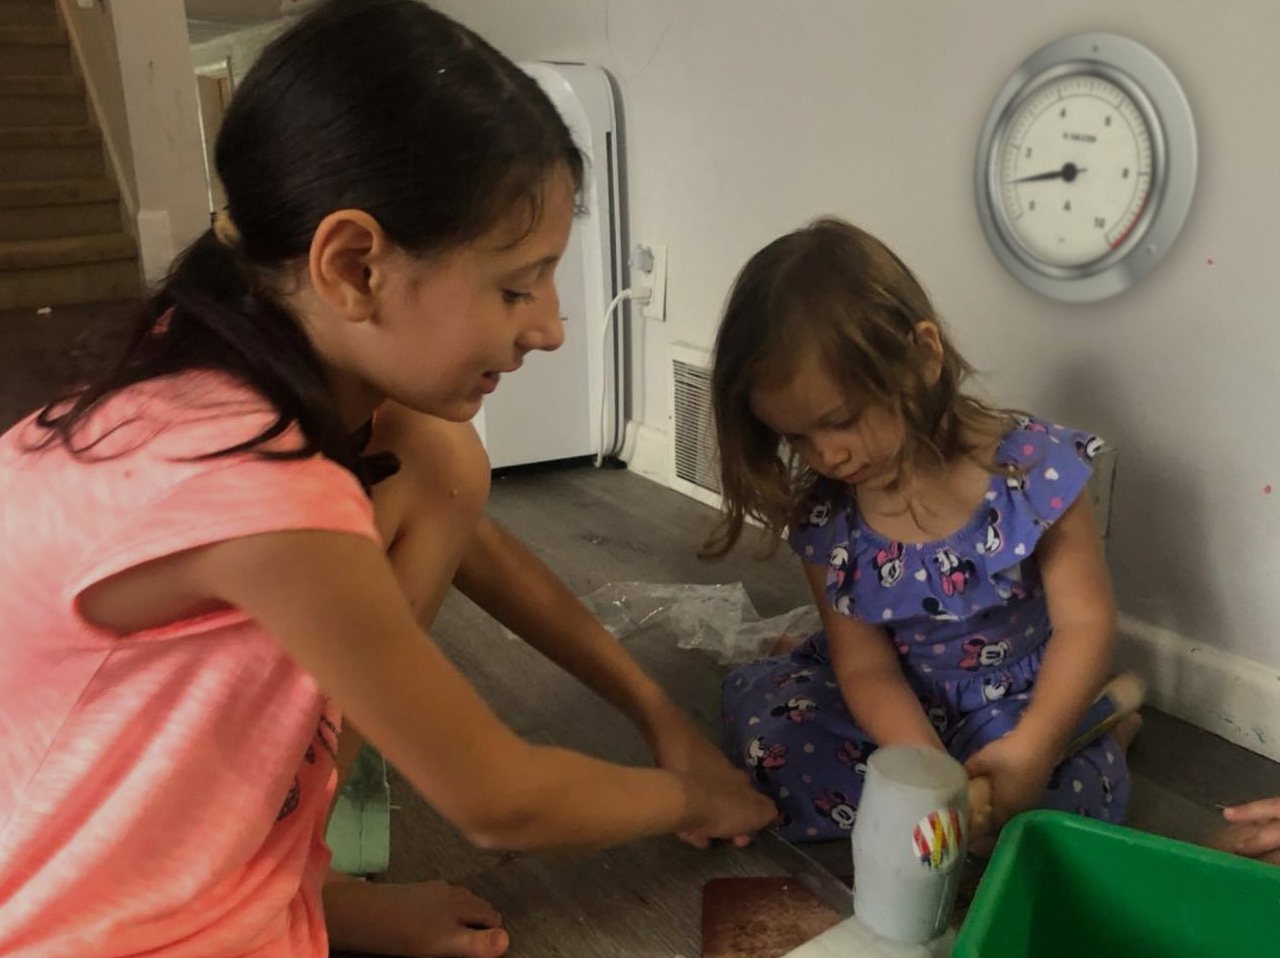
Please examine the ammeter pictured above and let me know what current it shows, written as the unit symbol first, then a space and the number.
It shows A 1
